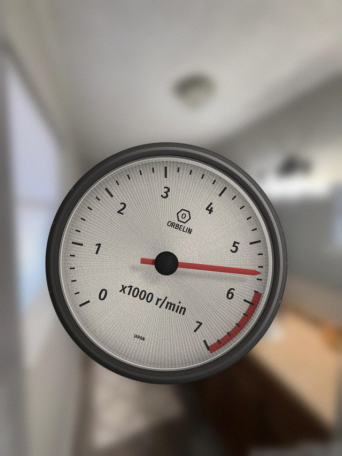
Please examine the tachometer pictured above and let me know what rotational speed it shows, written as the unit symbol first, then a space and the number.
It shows rpm 5500
